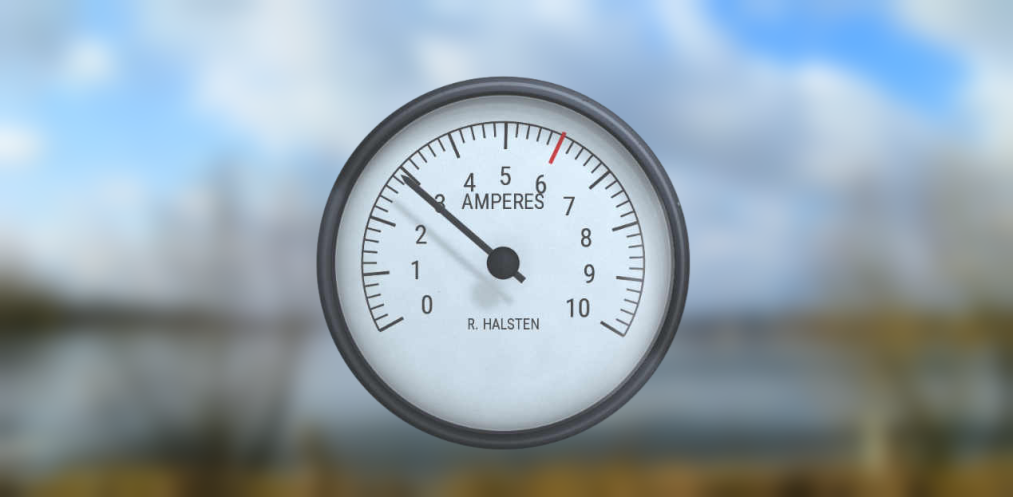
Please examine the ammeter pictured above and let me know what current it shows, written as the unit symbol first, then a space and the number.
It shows A 2.9
